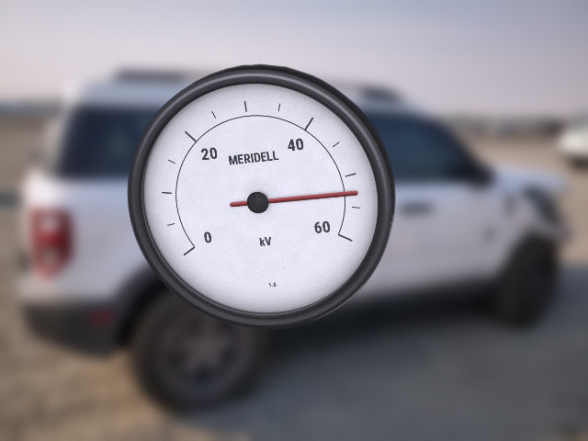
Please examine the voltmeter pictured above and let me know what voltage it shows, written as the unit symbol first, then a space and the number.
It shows kV 52.5
